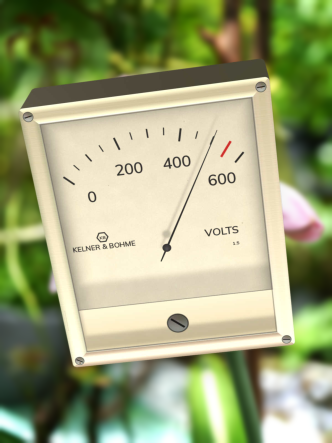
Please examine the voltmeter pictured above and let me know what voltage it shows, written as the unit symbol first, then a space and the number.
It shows V 500
